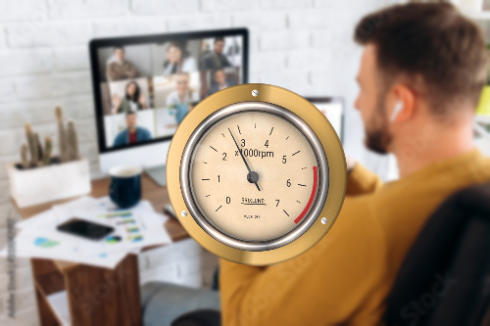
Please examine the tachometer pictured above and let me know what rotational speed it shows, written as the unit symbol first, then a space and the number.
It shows rpm 2750
